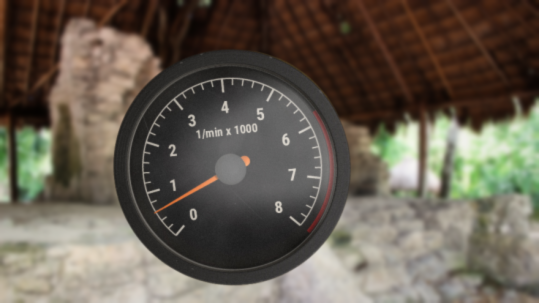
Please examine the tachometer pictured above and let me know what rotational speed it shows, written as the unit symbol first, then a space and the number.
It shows rpm 600
